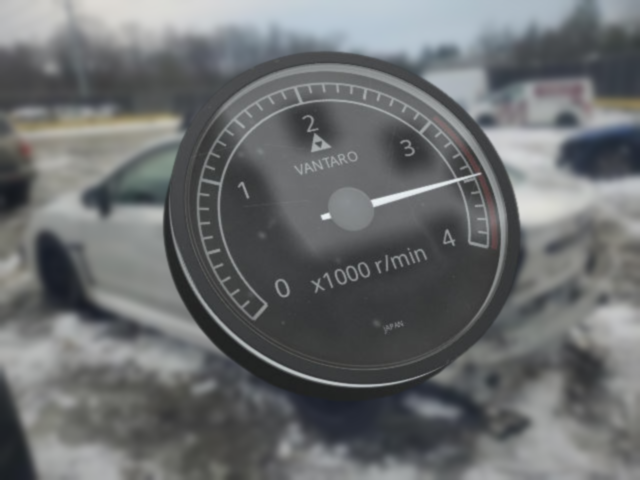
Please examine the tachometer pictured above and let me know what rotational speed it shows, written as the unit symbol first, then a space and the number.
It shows rpm 3500
